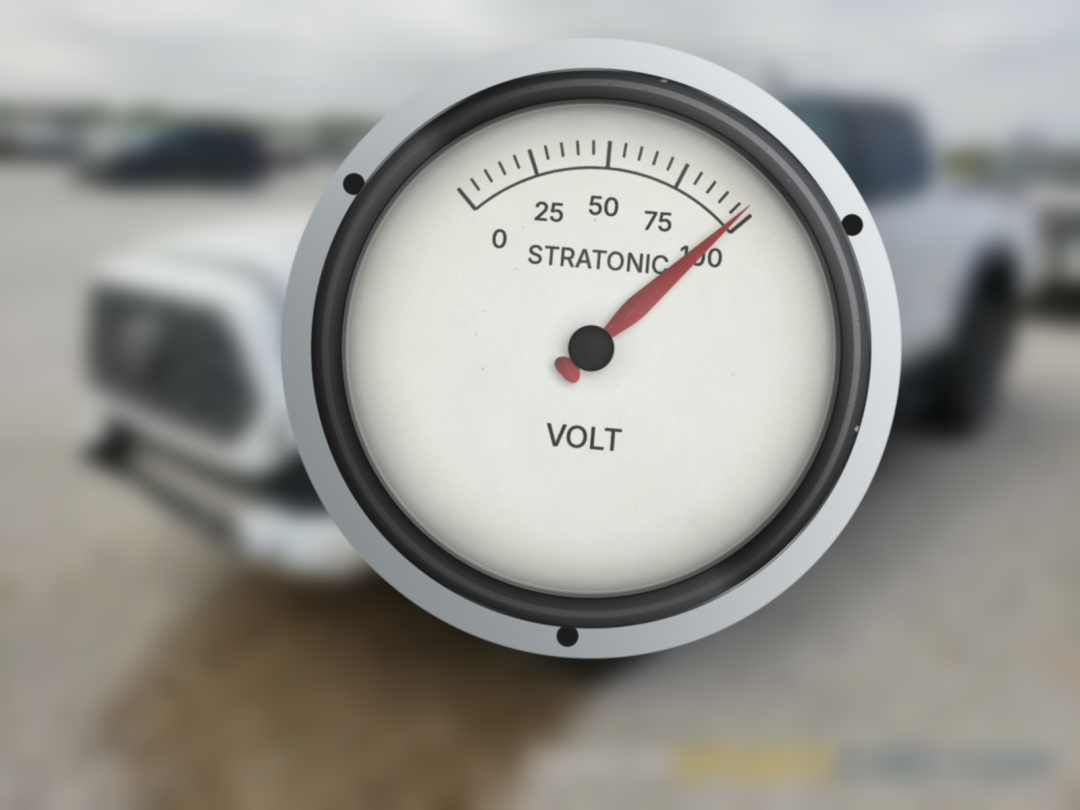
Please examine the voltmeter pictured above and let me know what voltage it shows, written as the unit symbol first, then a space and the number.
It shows V 97.5
